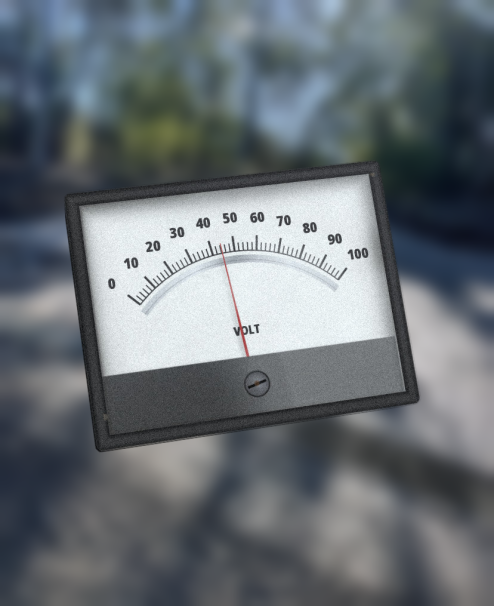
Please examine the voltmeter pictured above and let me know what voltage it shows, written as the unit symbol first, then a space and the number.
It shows V 44
